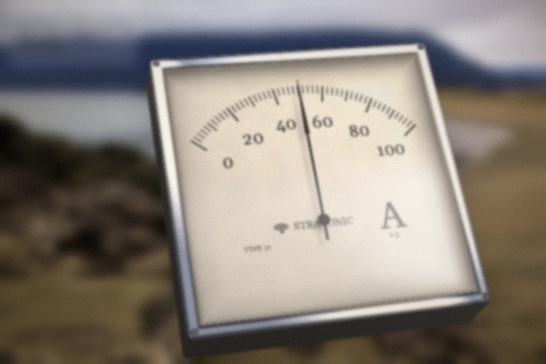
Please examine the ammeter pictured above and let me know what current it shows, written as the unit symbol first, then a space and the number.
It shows A 50
